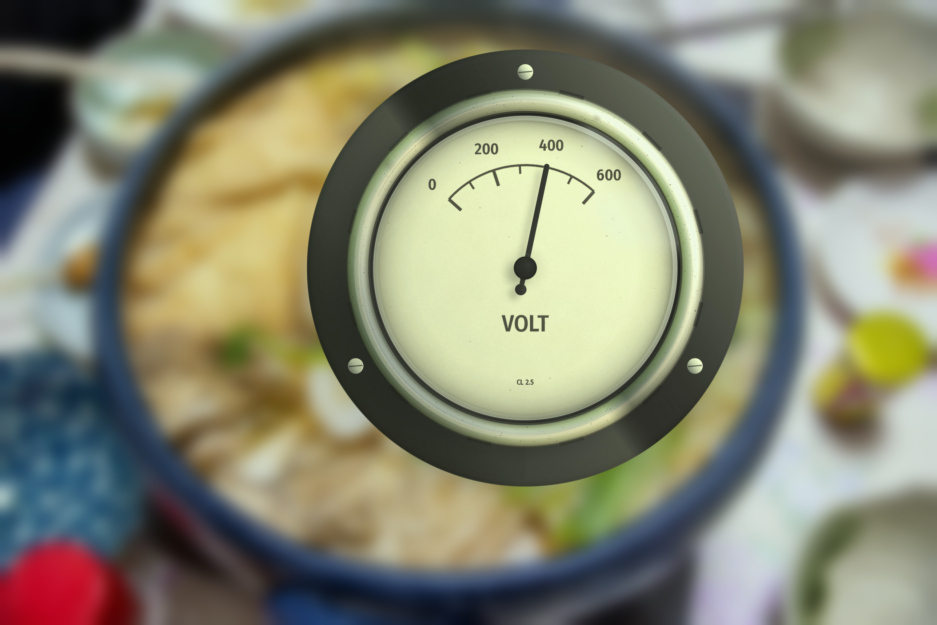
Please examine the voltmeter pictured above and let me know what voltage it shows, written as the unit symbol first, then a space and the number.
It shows V 400
